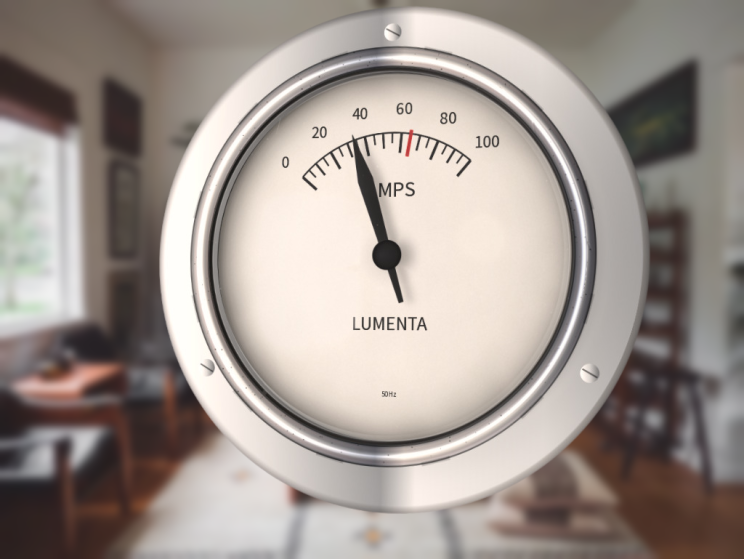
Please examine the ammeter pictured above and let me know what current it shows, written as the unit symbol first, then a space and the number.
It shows A 35
